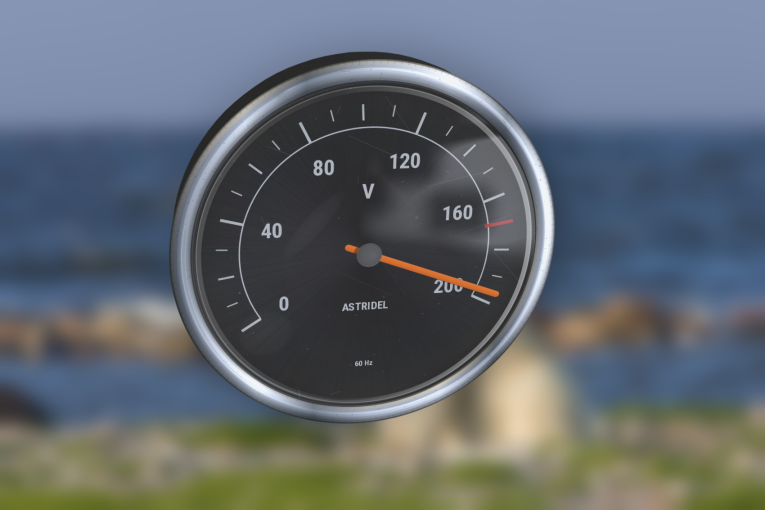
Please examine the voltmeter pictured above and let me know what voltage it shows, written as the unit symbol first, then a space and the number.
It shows V 195
